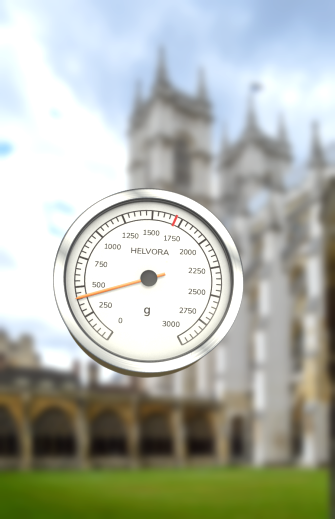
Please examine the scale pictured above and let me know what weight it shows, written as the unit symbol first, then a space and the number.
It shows g 400
